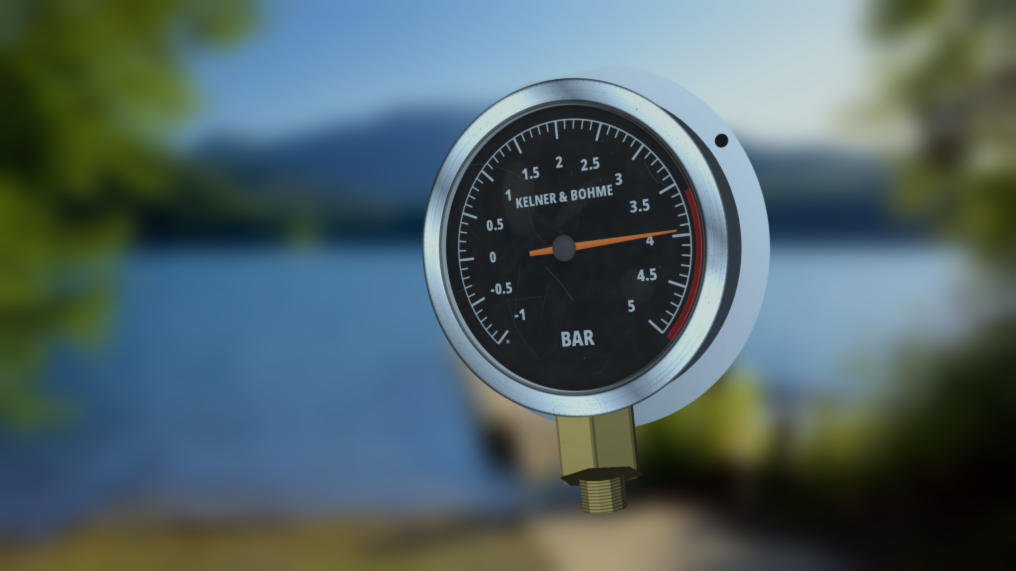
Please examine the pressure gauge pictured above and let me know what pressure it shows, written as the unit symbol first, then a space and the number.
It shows bar 3.95
